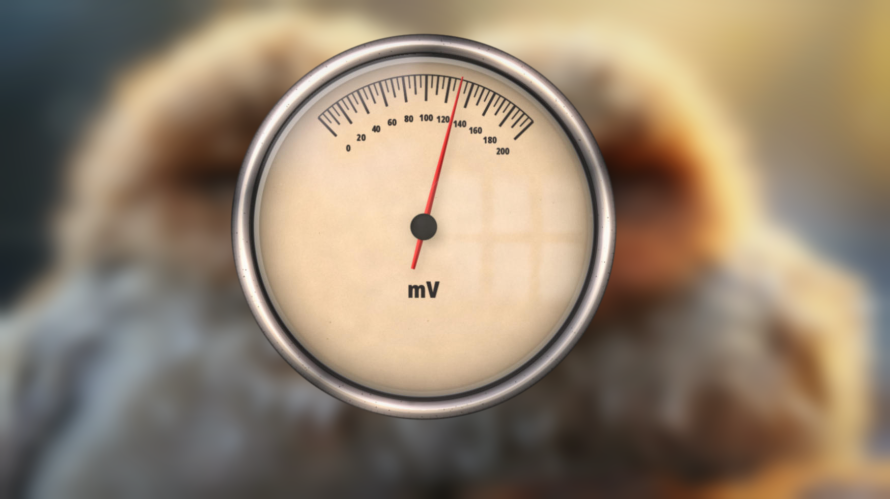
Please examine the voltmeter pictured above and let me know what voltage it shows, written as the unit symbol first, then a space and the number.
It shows mV 130
